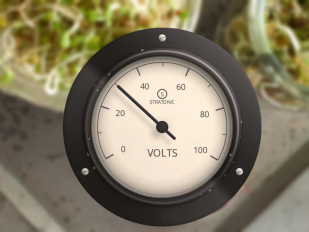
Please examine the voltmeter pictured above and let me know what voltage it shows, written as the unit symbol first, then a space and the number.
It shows V 30
